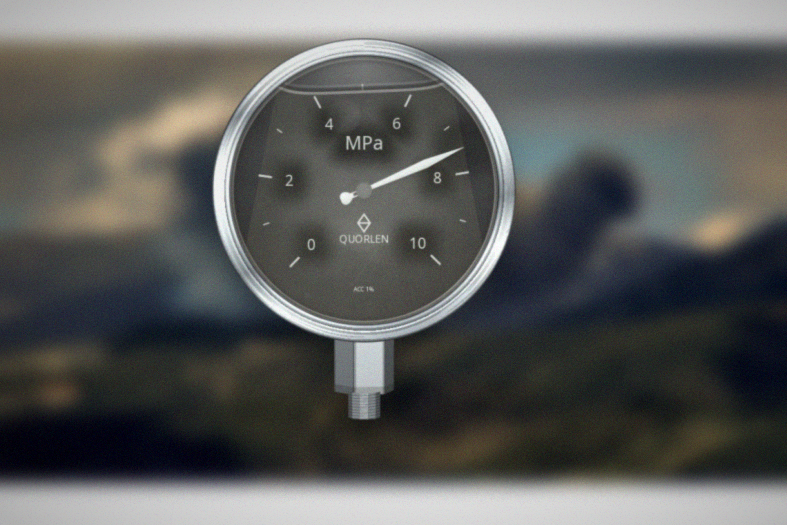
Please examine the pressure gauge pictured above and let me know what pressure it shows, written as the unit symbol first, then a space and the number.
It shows MPa 7.5
